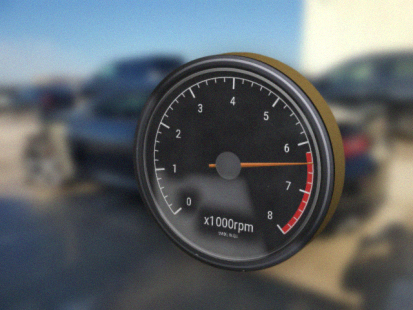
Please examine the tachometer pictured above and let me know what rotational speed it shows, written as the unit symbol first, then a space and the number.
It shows rpm 6400
